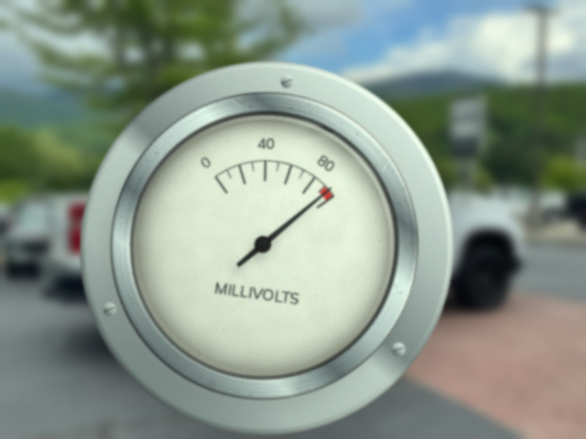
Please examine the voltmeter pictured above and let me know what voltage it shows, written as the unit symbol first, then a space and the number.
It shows mV 95
